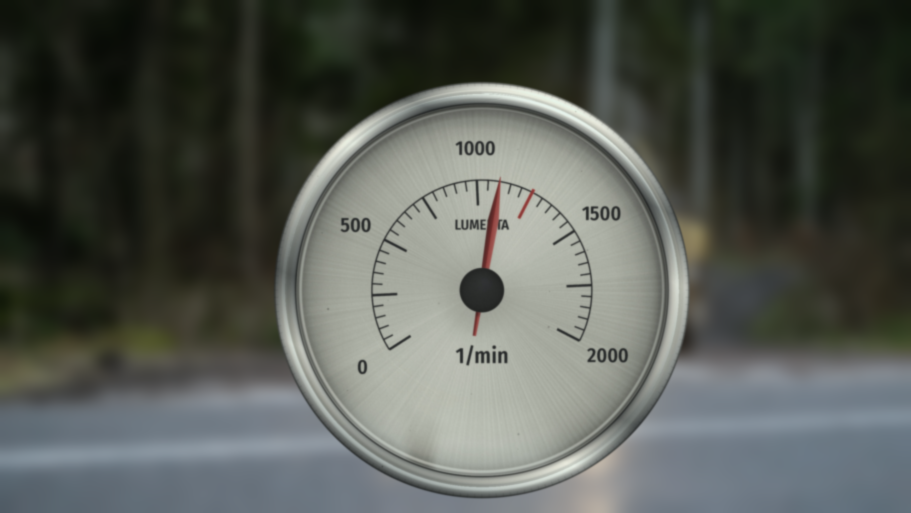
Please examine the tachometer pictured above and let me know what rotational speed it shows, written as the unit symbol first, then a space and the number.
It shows rpm 1100
